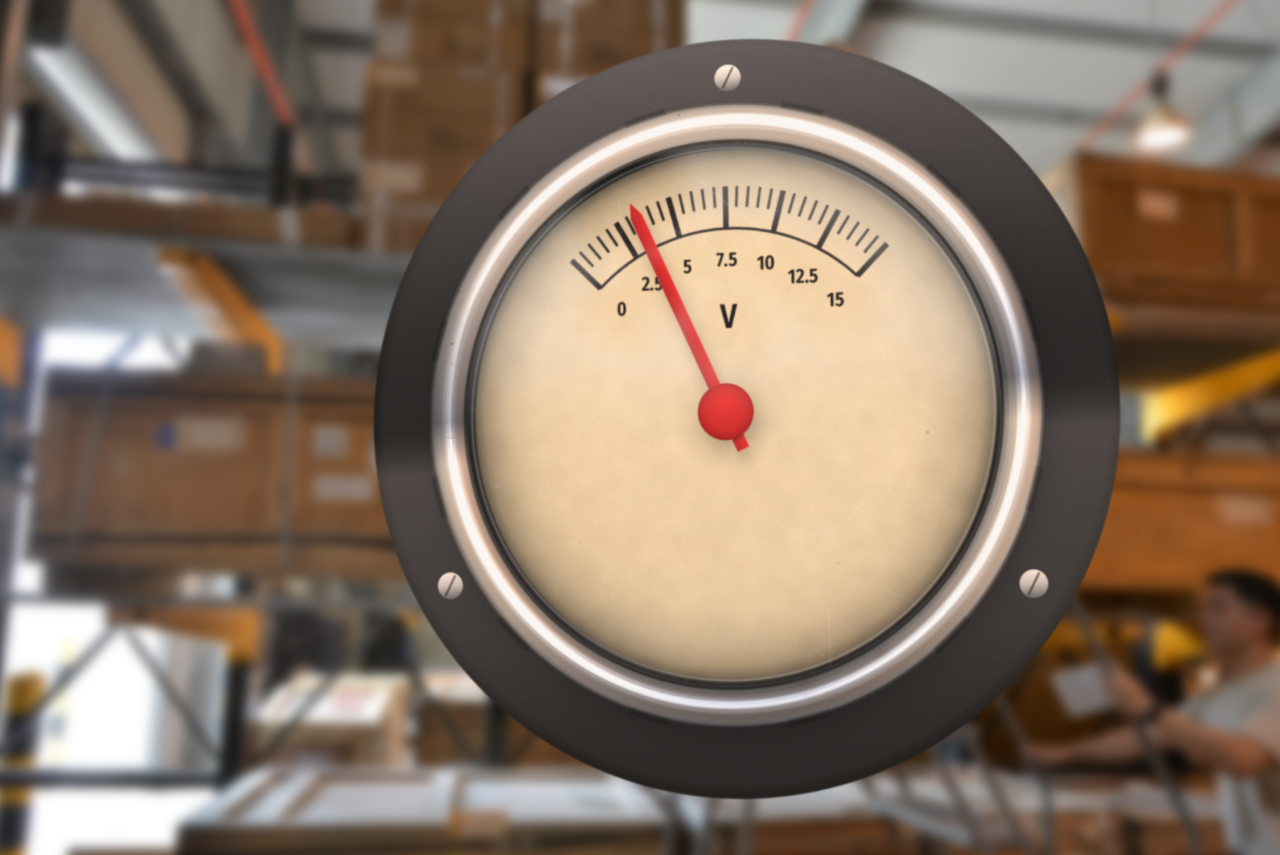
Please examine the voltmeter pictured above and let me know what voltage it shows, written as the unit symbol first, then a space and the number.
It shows V 3.5
